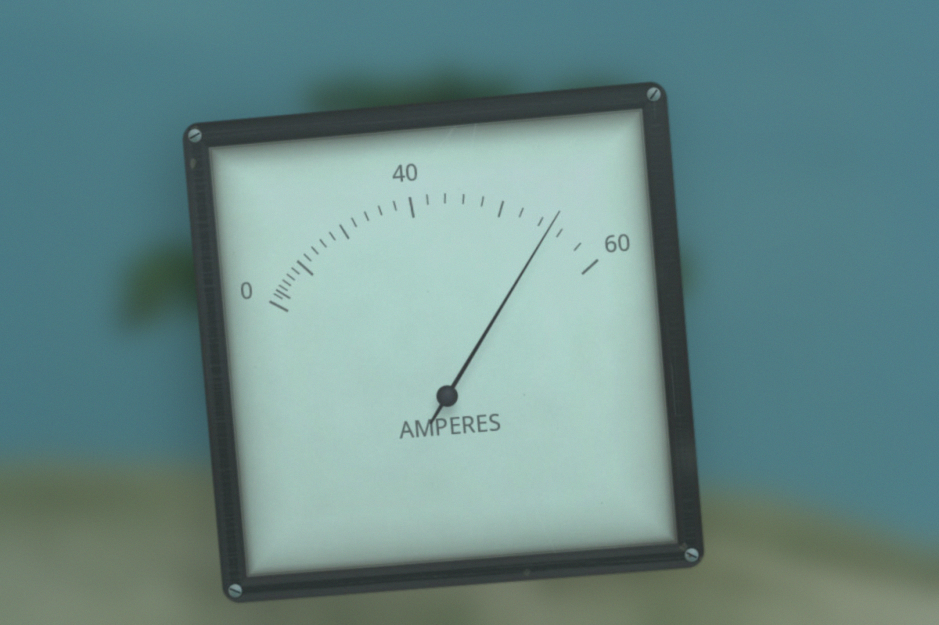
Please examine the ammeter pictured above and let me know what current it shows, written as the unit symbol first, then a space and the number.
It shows A 55
